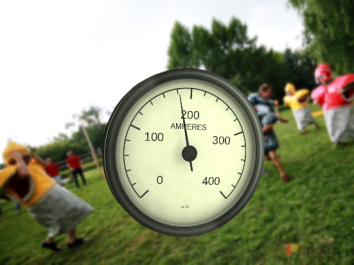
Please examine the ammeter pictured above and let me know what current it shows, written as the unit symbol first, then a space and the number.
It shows A 180
